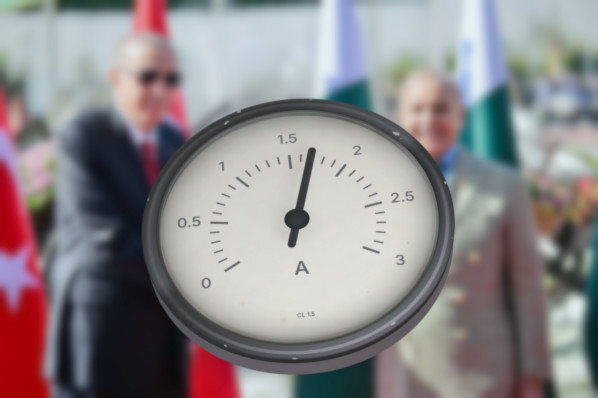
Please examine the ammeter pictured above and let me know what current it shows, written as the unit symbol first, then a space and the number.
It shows A 1.7
